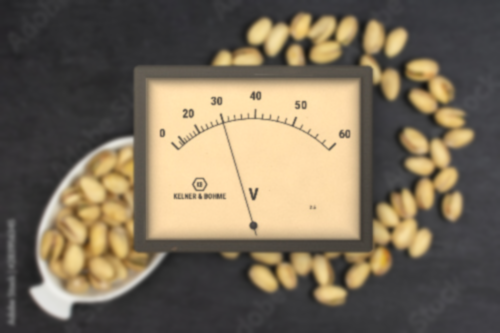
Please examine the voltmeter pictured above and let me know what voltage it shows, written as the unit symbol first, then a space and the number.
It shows V 30
